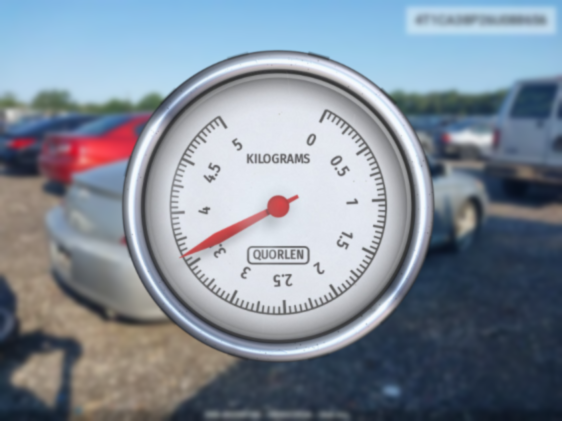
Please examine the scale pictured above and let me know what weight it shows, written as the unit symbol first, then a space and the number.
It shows kg 3.6
